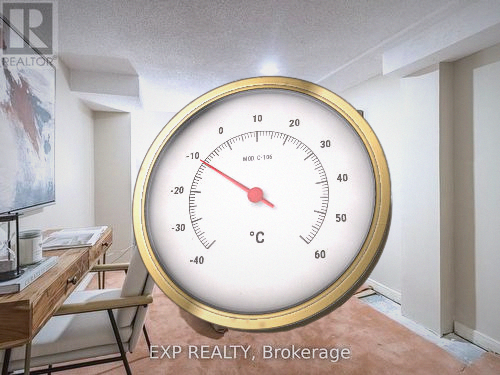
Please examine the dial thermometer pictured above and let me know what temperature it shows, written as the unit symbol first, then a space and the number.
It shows °C -10
